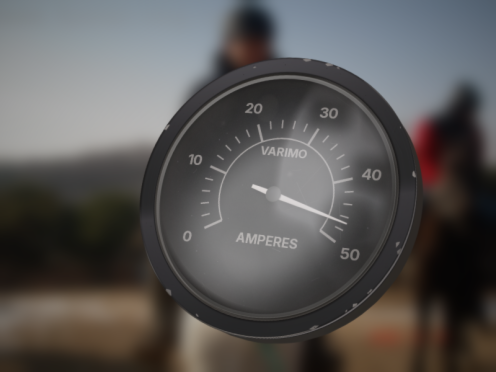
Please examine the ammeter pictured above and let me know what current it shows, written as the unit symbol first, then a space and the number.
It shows A 47
